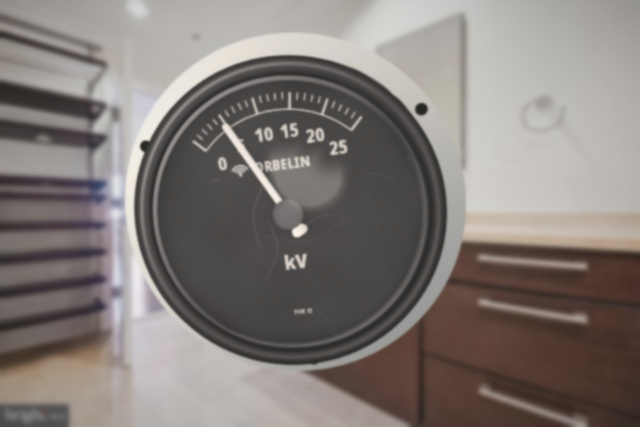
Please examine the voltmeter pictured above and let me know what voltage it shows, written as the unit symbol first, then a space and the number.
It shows kV 5
